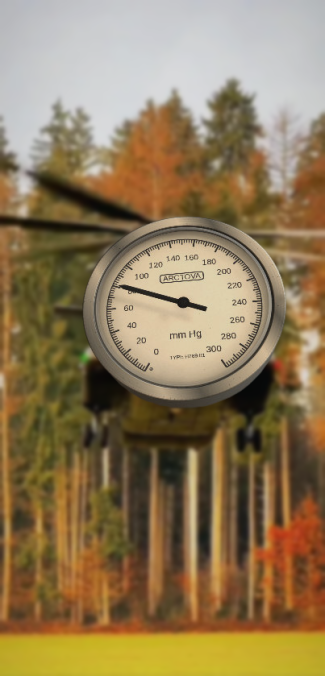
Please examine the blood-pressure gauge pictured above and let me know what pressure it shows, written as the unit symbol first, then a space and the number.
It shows mmHg 80
